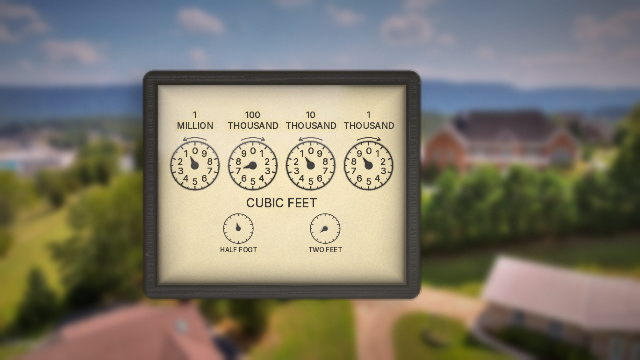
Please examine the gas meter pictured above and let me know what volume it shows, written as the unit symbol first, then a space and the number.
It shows ft³ 70900
